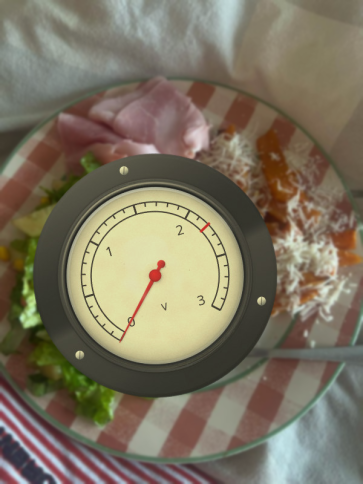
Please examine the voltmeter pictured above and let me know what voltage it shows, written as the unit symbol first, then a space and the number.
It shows V 0
